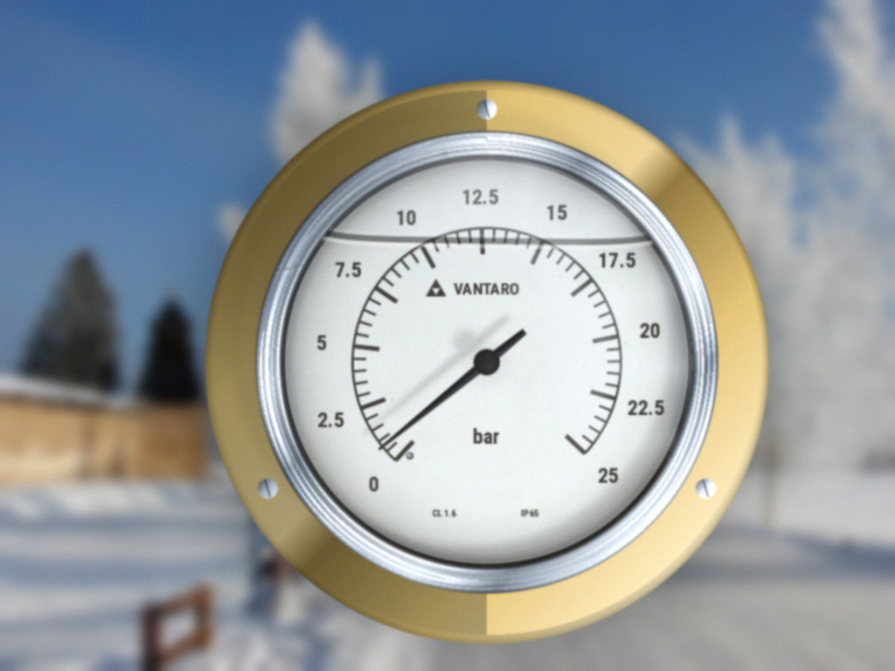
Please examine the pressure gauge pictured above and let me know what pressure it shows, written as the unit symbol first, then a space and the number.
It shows bar 0.75
